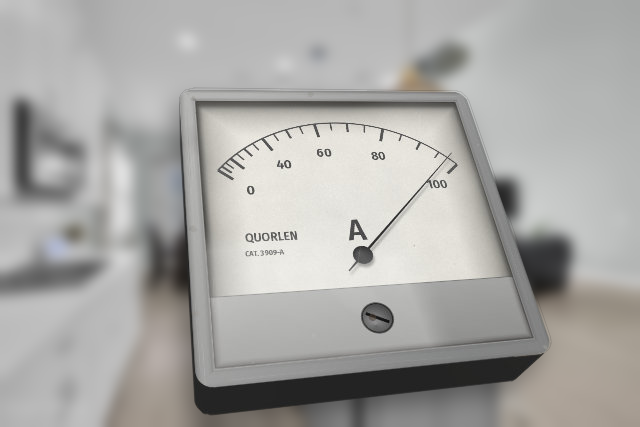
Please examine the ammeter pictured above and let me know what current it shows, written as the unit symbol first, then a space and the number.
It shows A 97.5
